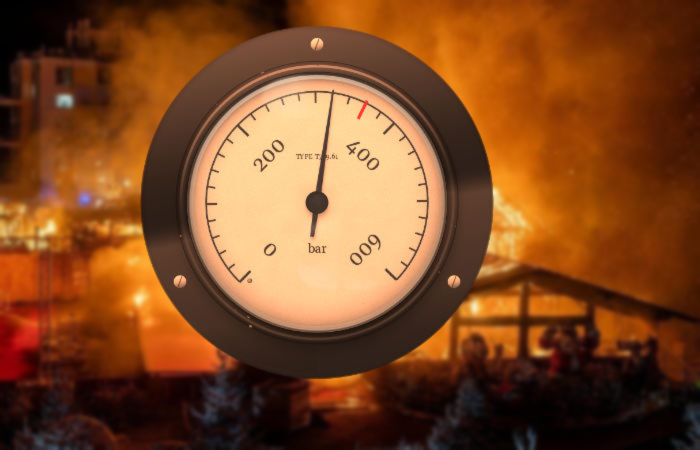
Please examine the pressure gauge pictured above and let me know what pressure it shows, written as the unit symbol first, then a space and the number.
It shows bar 320
